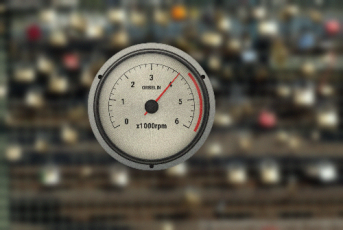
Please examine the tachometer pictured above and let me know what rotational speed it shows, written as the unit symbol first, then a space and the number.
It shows rpm 4000
